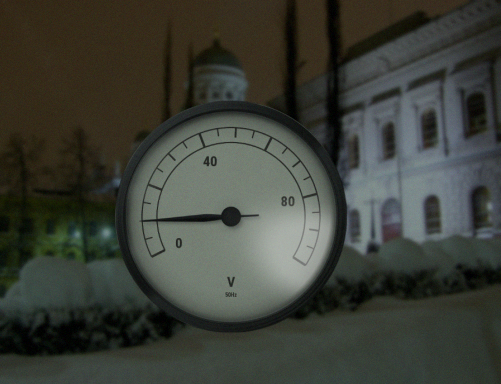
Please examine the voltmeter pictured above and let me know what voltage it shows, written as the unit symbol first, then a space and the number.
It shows V 10
